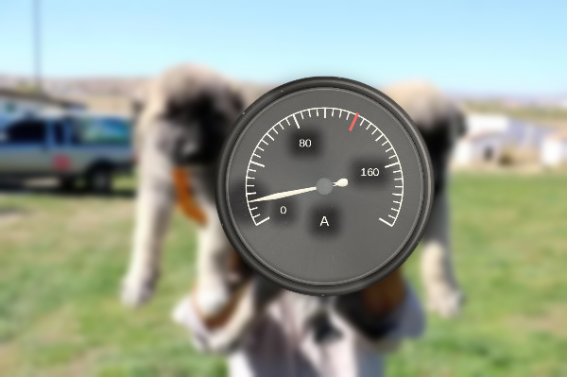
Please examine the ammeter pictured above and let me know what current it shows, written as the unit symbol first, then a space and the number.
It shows A 15
